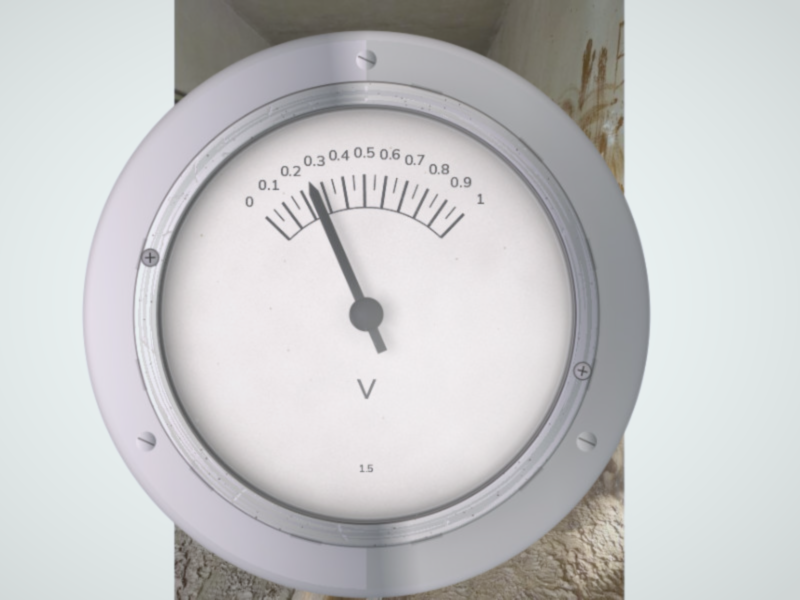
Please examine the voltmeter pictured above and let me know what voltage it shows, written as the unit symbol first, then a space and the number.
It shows V 0.25
